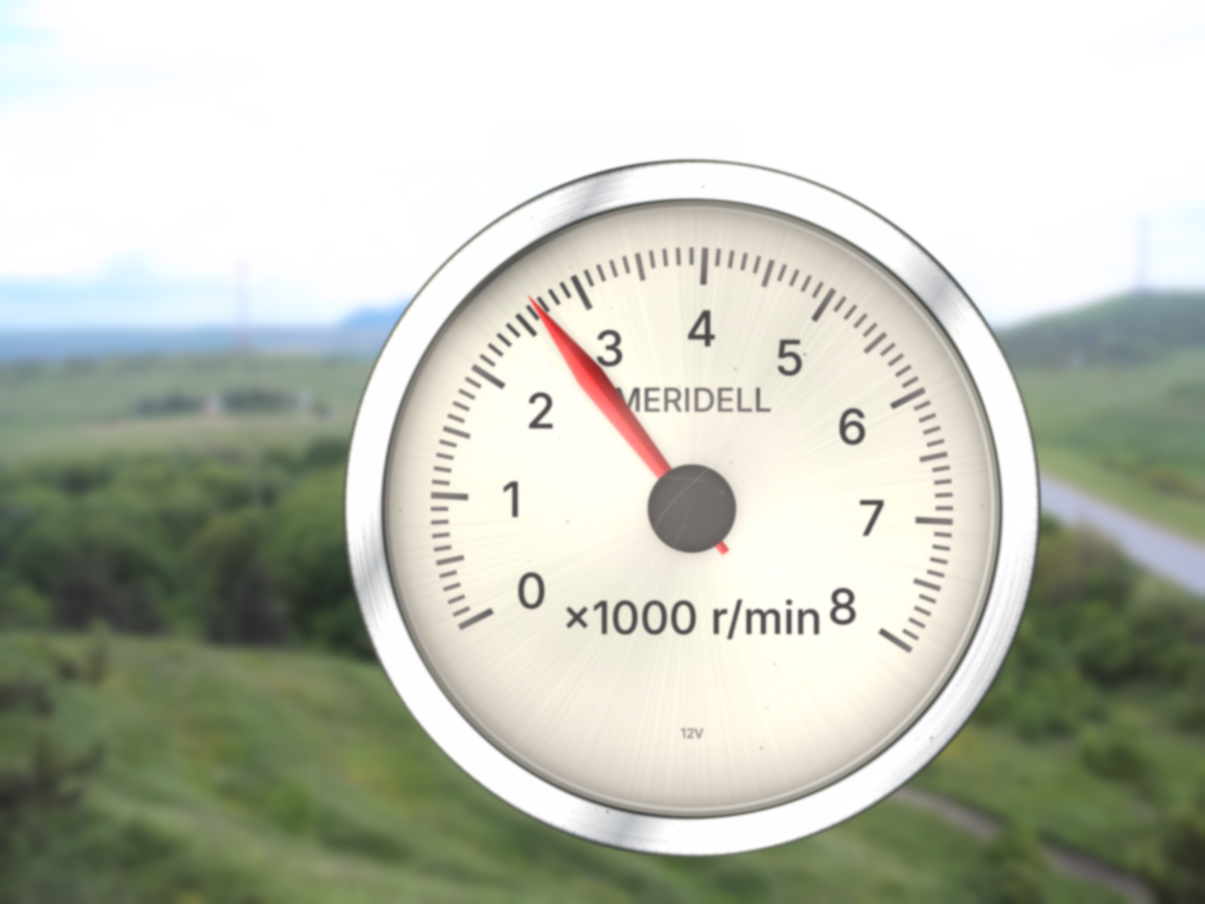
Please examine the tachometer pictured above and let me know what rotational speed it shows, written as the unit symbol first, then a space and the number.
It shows rpm 2650
